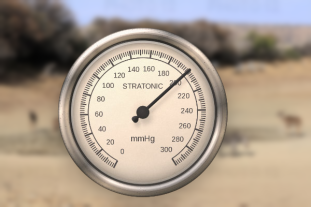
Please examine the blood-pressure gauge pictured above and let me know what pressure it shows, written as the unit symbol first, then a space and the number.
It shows mmHg 200
